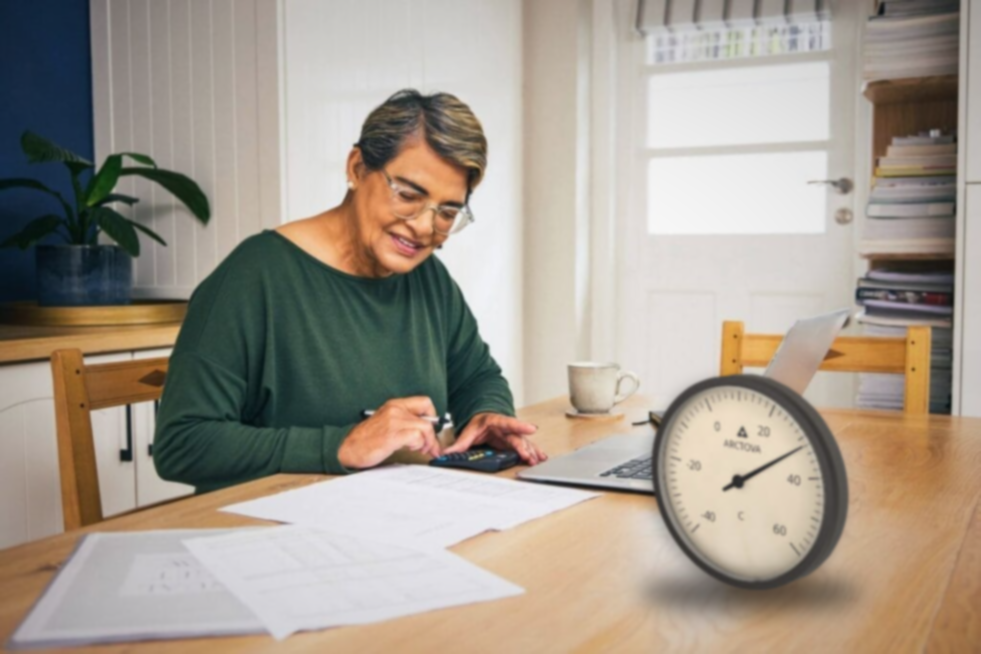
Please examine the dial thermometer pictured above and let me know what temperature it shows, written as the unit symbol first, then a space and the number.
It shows °C 32
